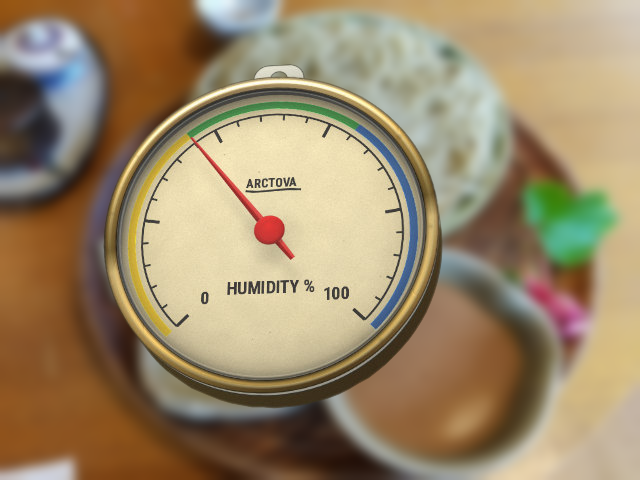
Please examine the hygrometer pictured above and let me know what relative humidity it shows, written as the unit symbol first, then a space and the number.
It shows % 36
